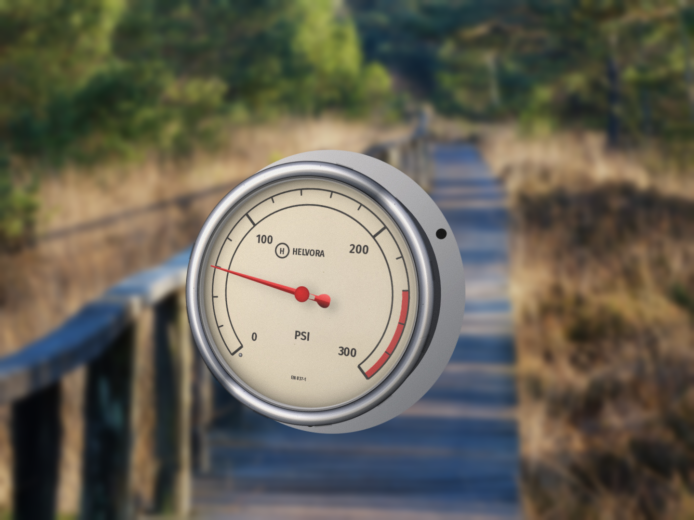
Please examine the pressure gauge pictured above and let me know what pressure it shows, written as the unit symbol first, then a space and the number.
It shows psi 60
